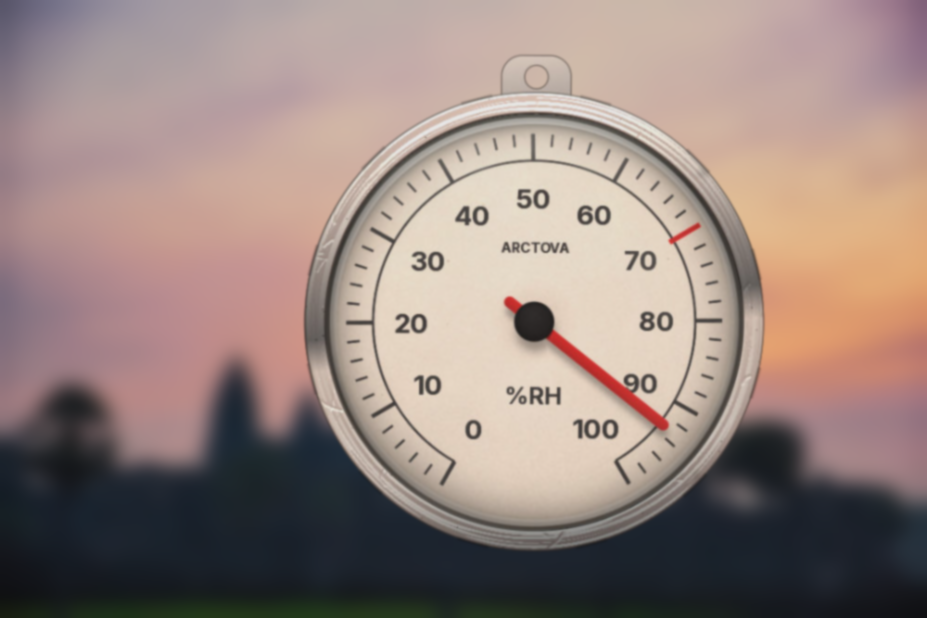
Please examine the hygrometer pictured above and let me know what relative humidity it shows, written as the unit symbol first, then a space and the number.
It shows % 93
